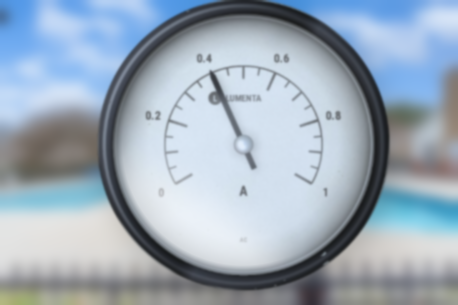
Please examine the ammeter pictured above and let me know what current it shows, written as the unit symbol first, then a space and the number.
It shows A 0.4
